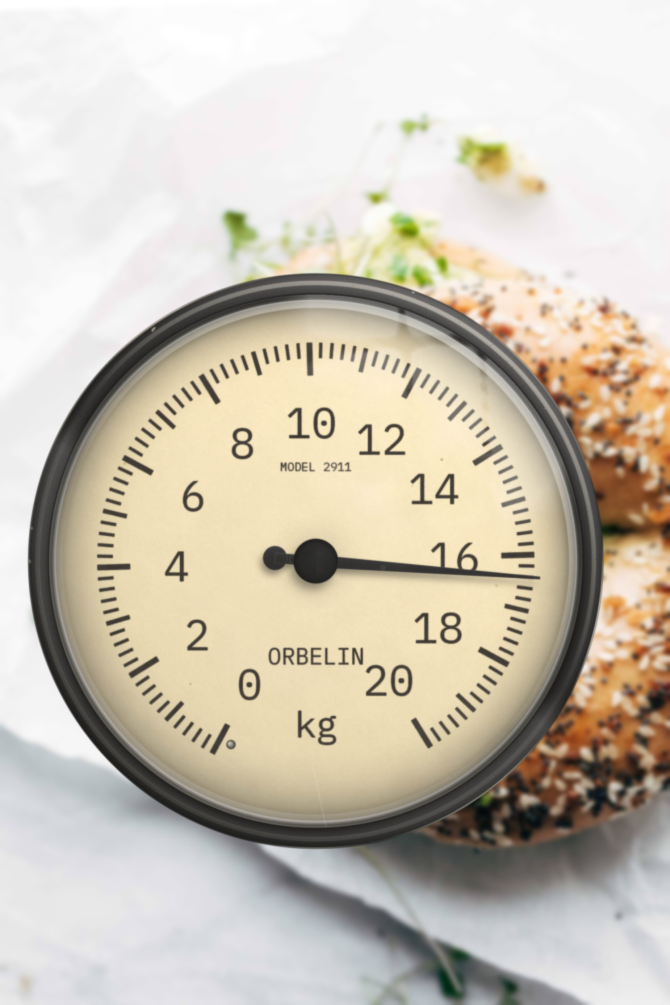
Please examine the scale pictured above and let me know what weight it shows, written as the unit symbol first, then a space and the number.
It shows kg 16.4
